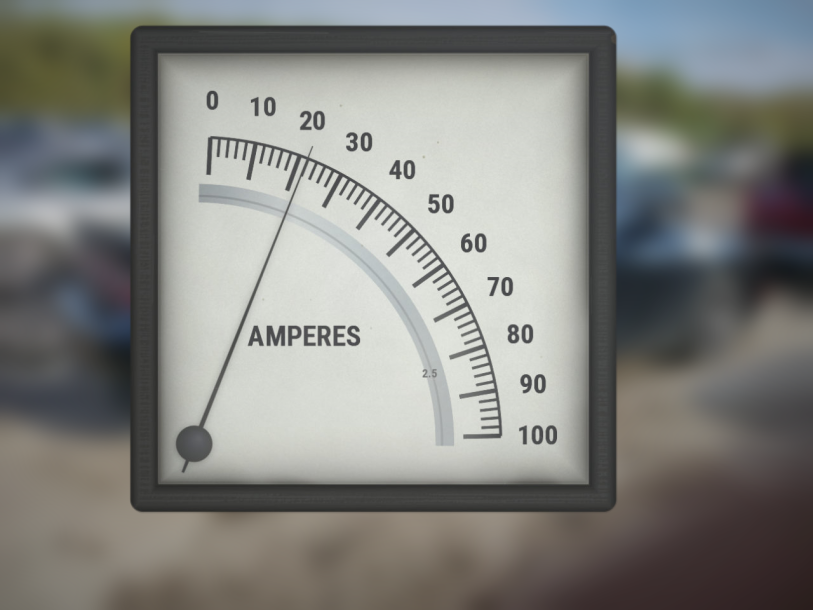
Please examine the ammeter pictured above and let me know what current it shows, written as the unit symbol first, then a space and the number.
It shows A 22
